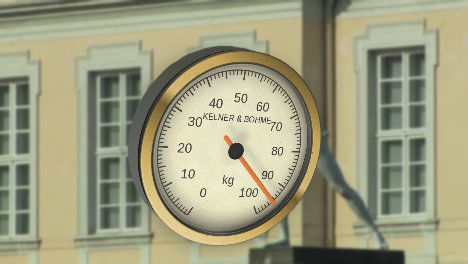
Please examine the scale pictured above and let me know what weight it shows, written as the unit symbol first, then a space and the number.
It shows kg 95
